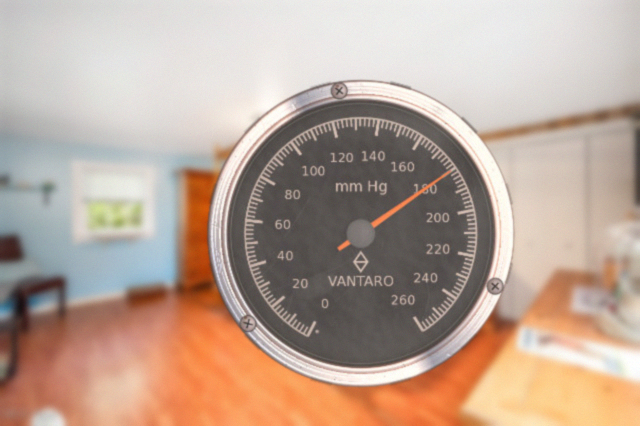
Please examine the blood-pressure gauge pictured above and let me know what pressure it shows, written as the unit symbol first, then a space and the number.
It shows mmHg 180
